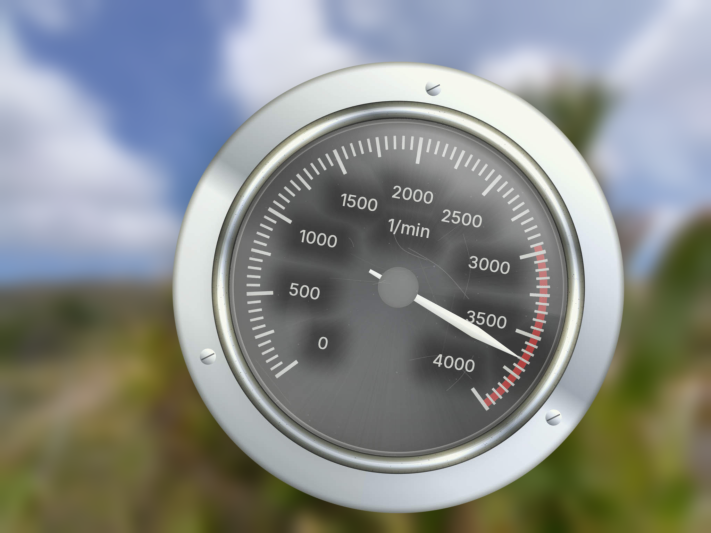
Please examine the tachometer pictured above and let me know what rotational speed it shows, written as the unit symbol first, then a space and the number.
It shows rpm 3650
